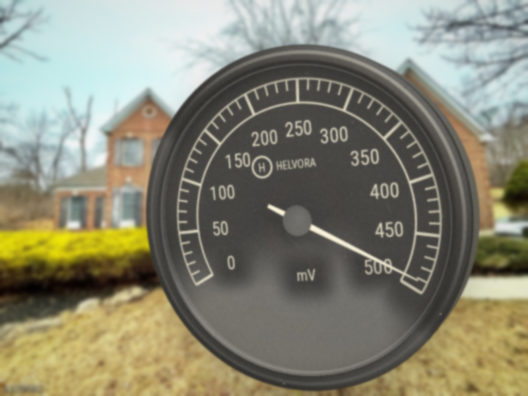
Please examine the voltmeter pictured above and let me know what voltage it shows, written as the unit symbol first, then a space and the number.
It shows mV 490
